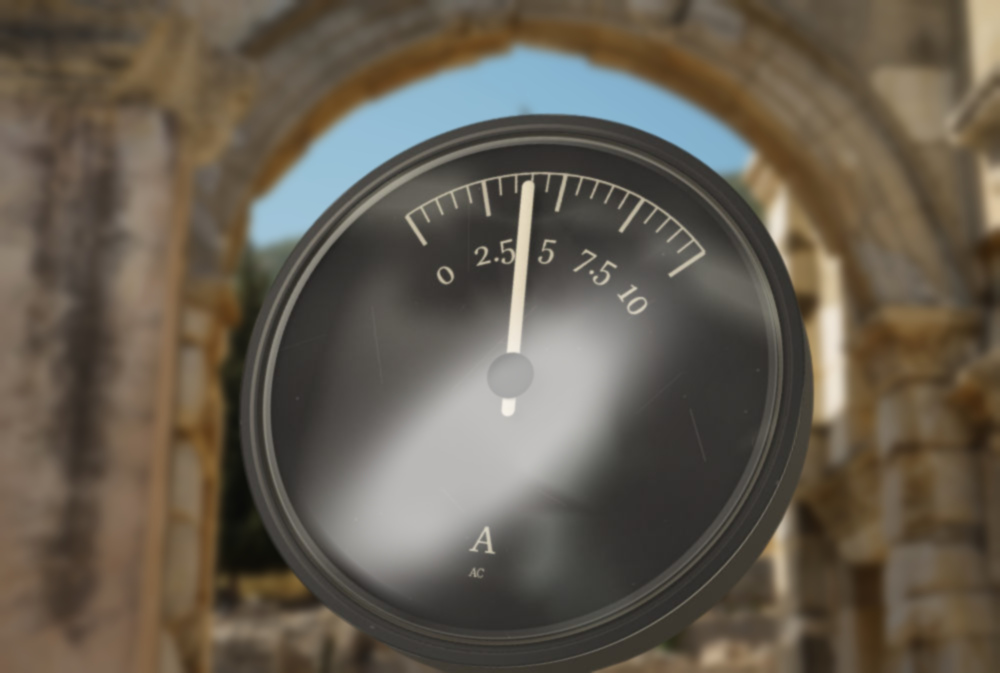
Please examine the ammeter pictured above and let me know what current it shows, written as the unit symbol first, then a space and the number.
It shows A 4
